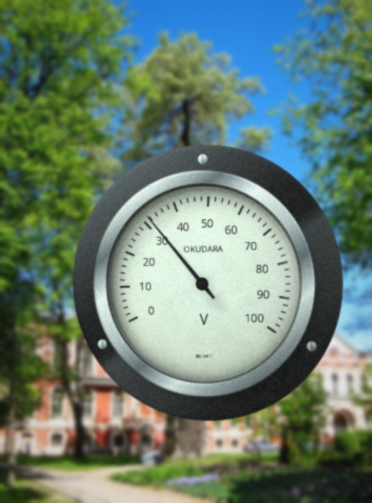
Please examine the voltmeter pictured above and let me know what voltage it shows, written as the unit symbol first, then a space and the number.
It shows V 32
